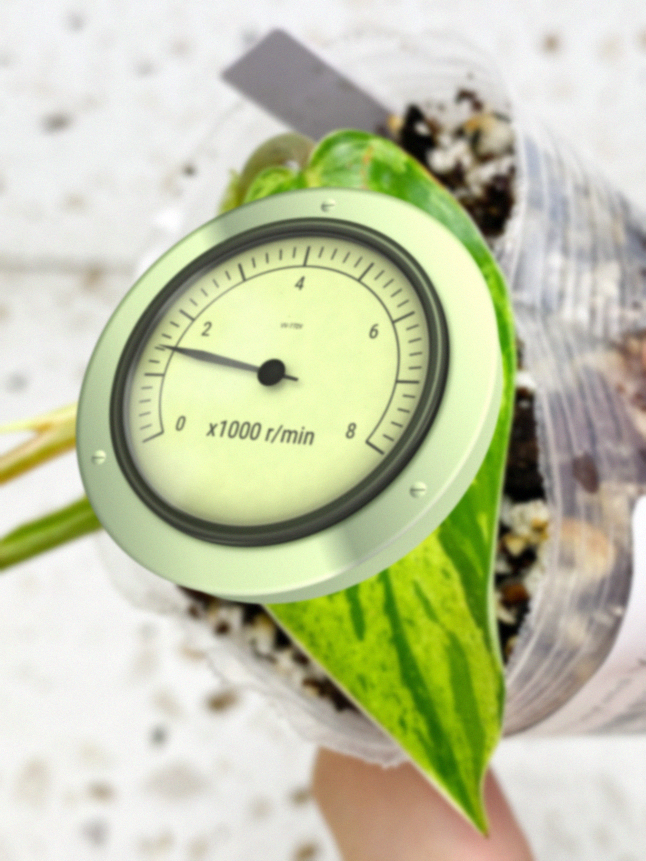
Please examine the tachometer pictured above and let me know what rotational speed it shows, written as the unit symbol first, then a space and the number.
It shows rpm 1400
